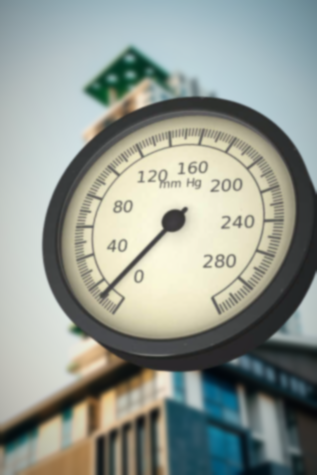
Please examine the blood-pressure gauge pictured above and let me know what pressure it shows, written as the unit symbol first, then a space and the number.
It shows mmHg 10
